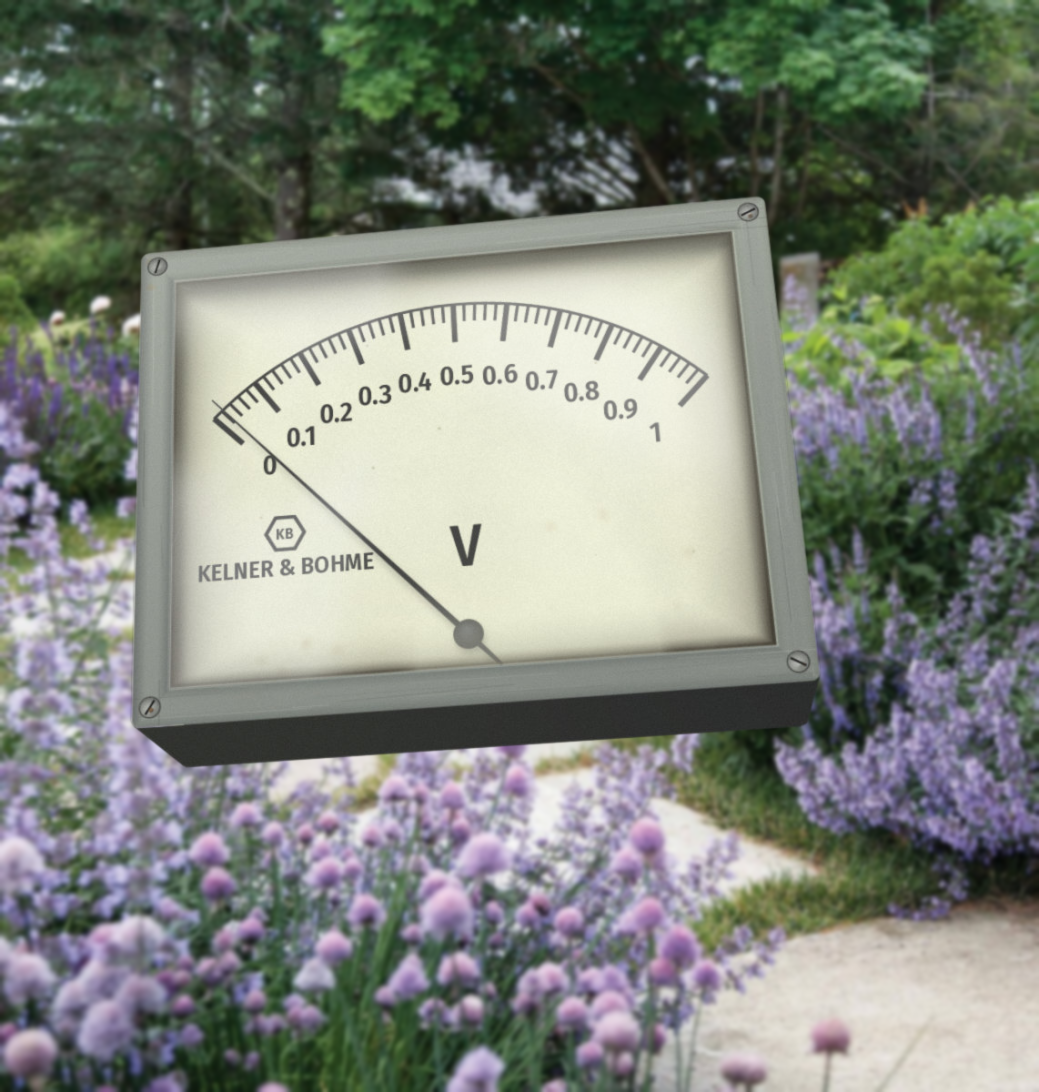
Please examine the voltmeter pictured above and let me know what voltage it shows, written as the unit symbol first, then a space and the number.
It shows V 0.02
